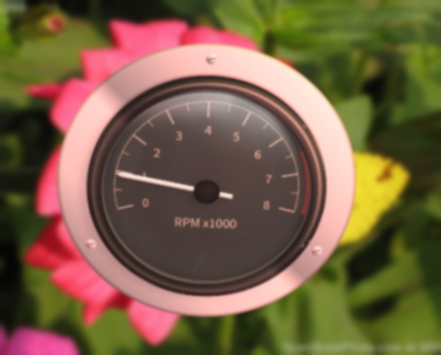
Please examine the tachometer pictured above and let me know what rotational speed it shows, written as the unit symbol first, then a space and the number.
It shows rpm 1000
